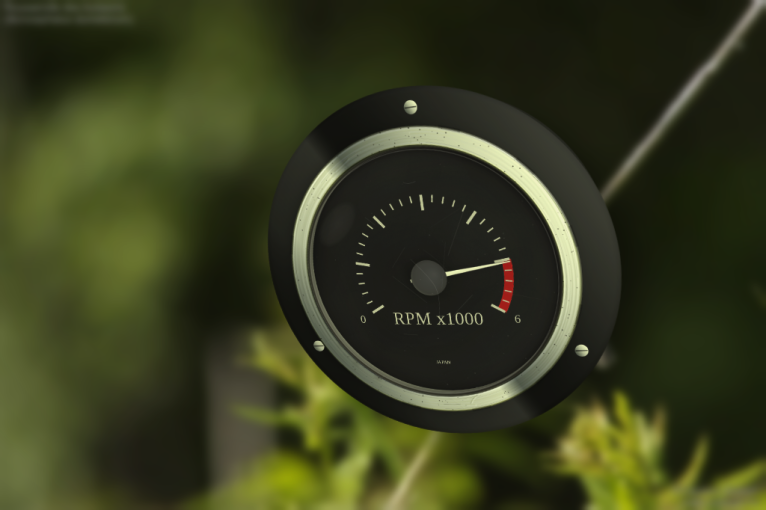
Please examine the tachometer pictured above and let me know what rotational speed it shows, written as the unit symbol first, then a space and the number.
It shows rpm 5000
